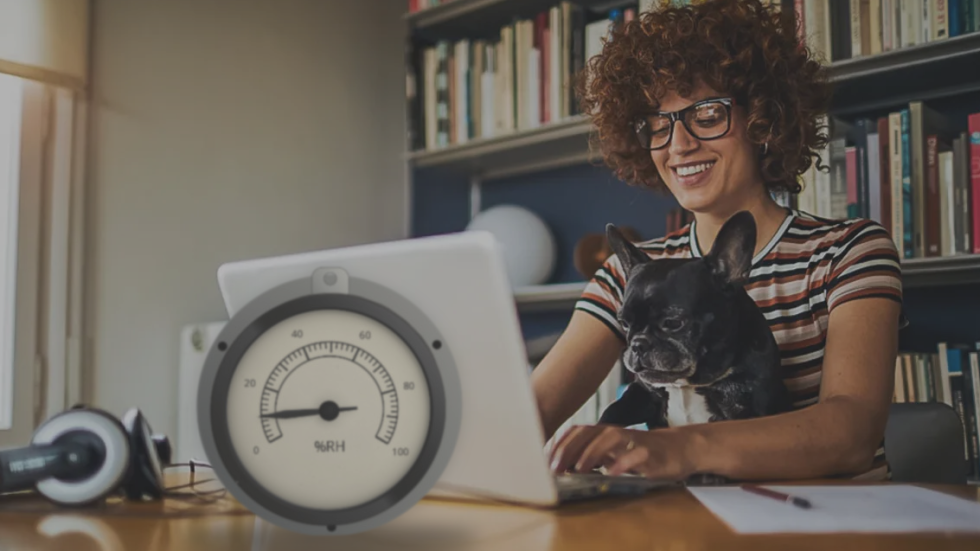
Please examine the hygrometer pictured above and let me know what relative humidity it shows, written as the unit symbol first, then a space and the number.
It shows % 10
